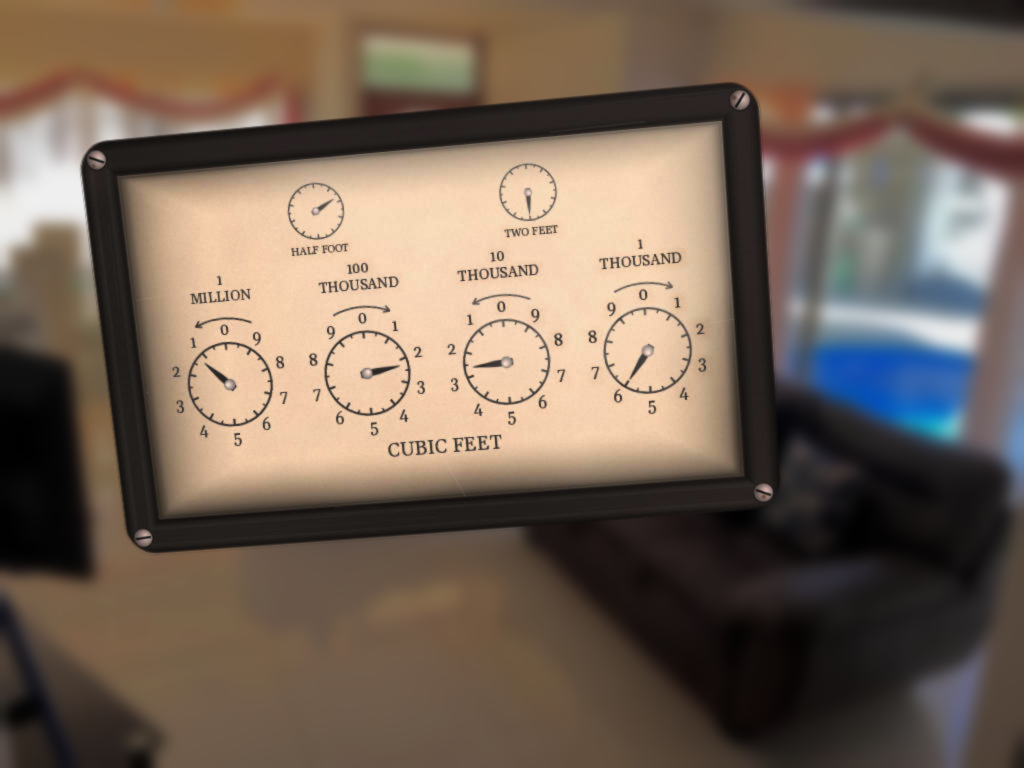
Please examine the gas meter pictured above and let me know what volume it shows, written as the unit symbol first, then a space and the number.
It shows ft³ 122600
